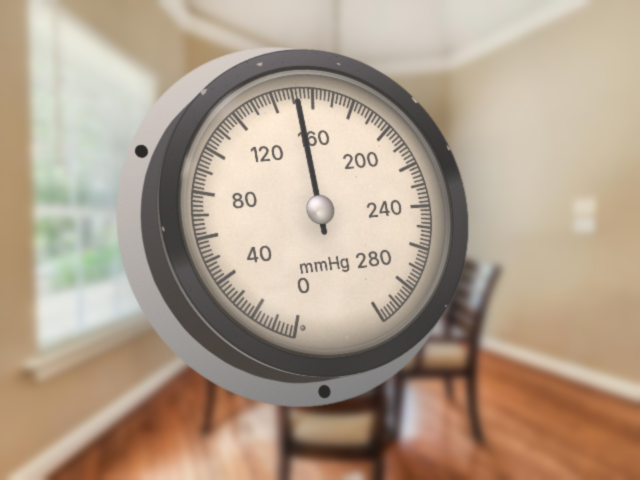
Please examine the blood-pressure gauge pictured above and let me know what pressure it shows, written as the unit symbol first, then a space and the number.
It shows mmHg 150
